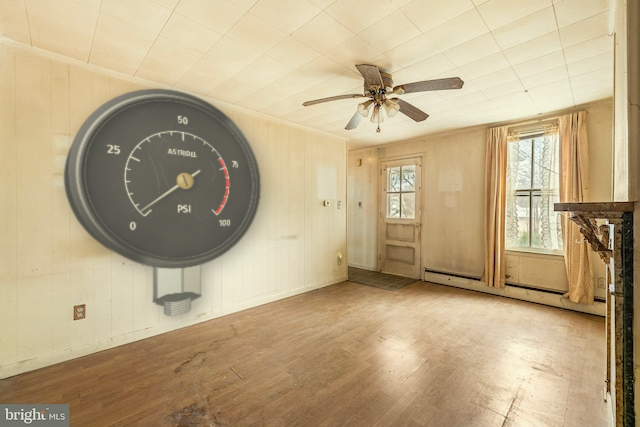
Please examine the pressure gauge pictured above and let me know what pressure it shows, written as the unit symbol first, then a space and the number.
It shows psi 2.5
